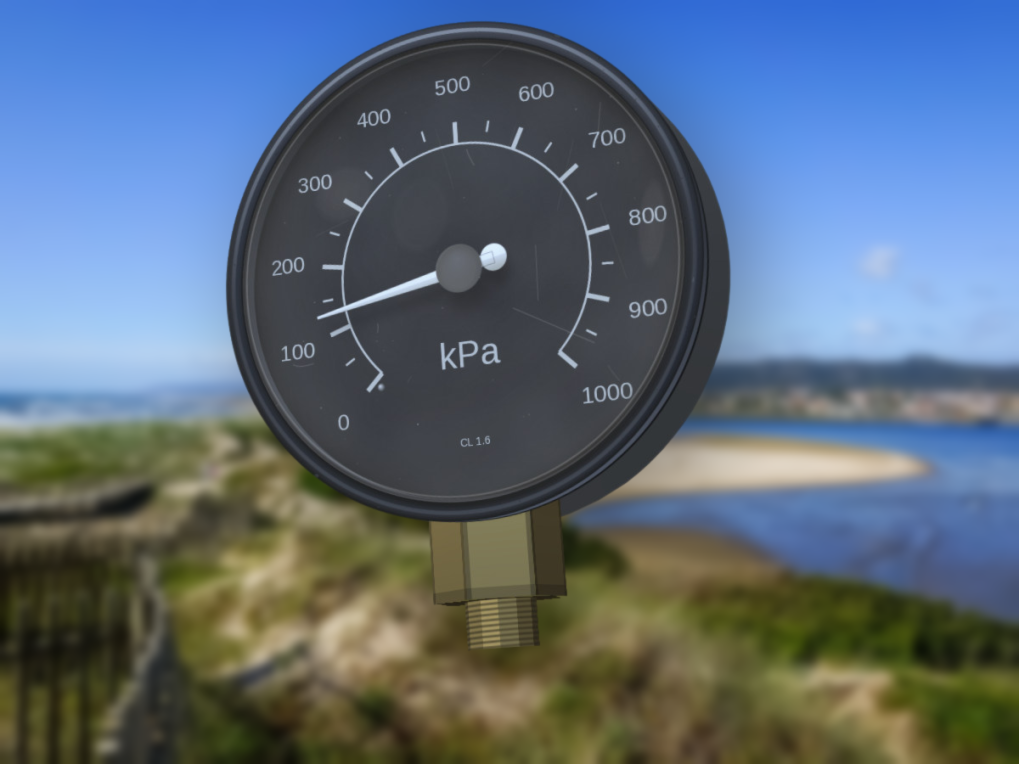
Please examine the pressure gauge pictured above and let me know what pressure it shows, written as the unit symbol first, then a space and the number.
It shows kPa 125
